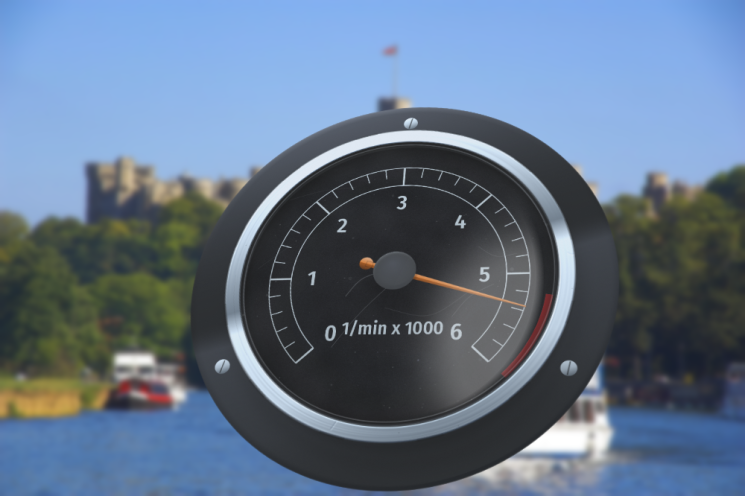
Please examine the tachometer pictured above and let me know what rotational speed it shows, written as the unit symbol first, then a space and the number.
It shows rpm 5400
